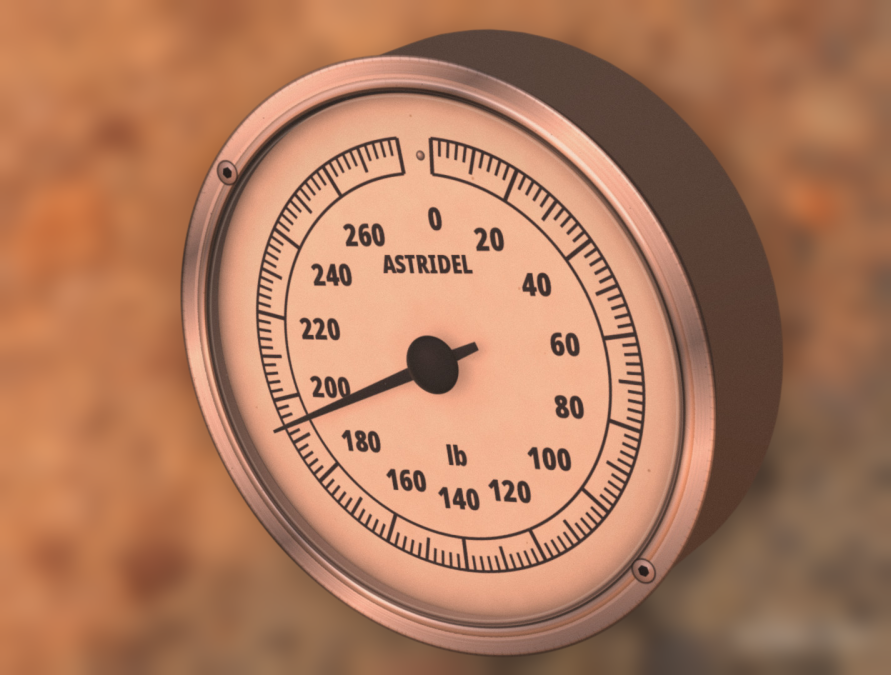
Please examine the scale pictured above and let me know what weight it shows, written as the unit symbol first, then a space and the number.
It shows lb 194
